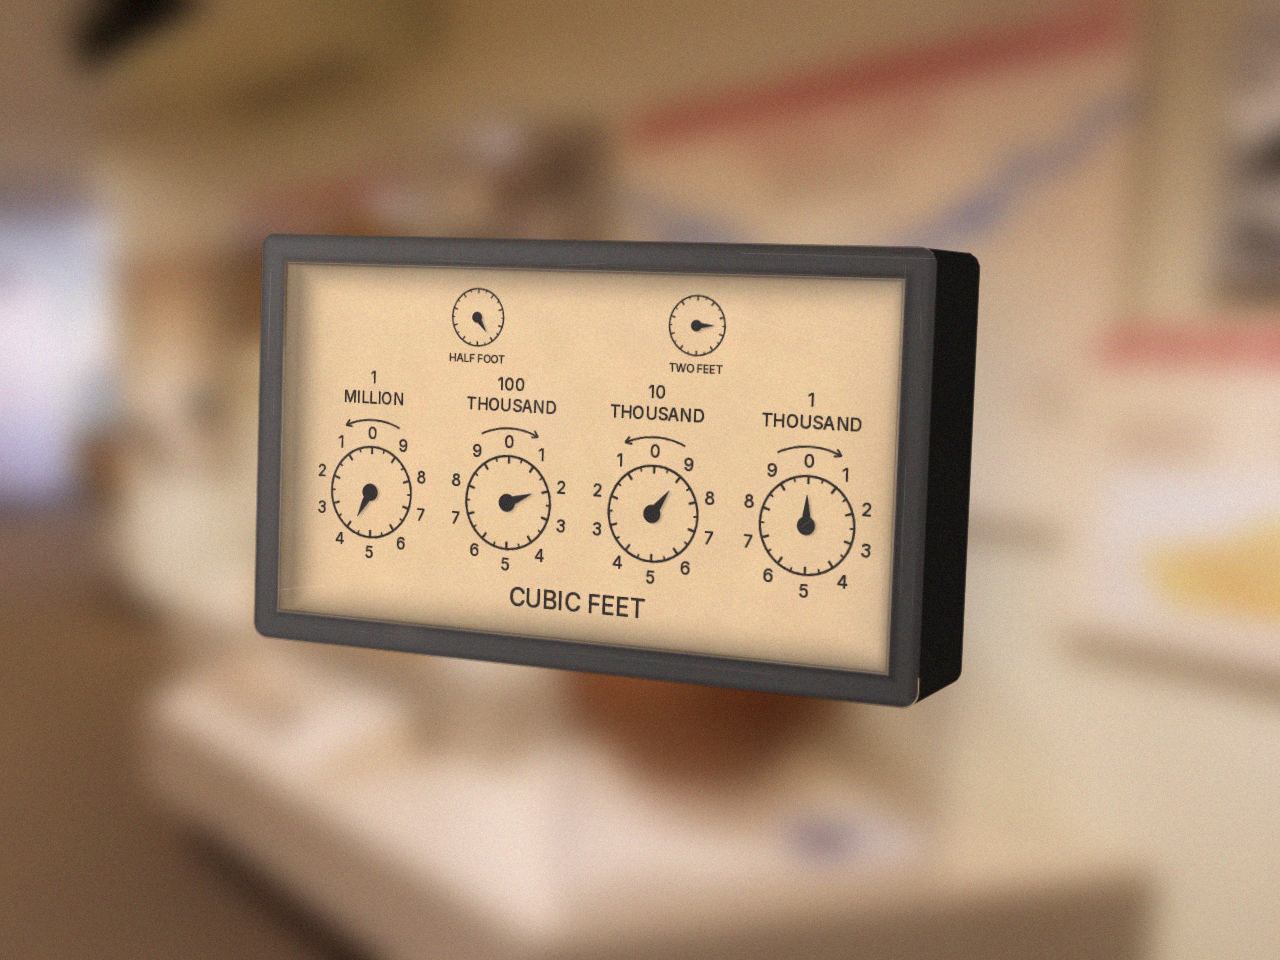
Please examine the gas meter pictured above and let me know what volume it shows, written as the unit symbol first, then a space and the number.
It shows ft³ 419000
